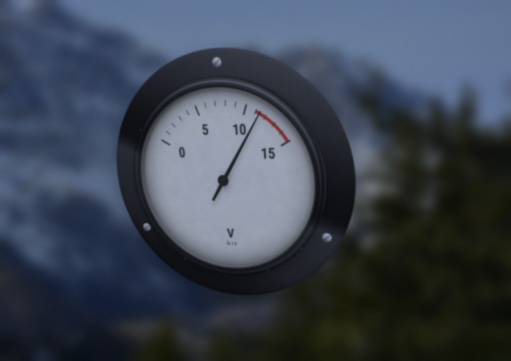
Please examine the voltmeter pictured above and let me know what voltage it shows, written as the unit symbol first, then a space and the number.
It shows V 11.5
